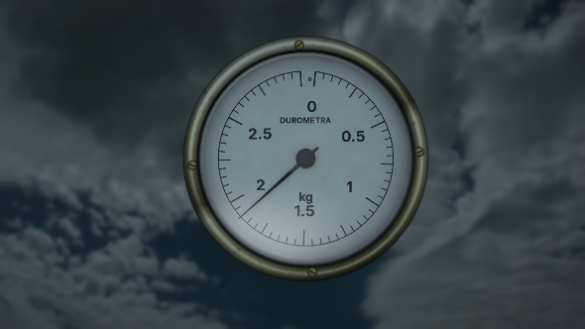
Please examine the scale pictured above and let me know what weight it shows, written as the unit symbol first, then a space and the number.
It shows kg 1.9
